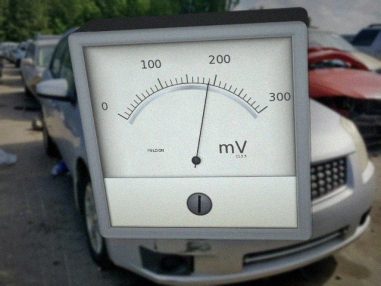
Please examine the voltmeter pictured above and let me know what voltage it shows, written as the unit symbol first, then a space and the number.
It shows mV 190
